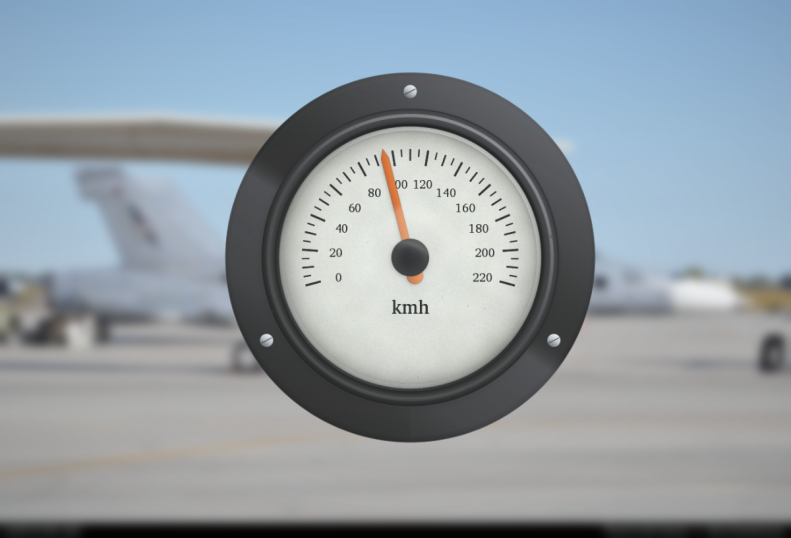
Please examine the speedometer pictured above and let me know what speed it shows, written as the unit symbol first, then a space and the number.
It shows km/h 95
